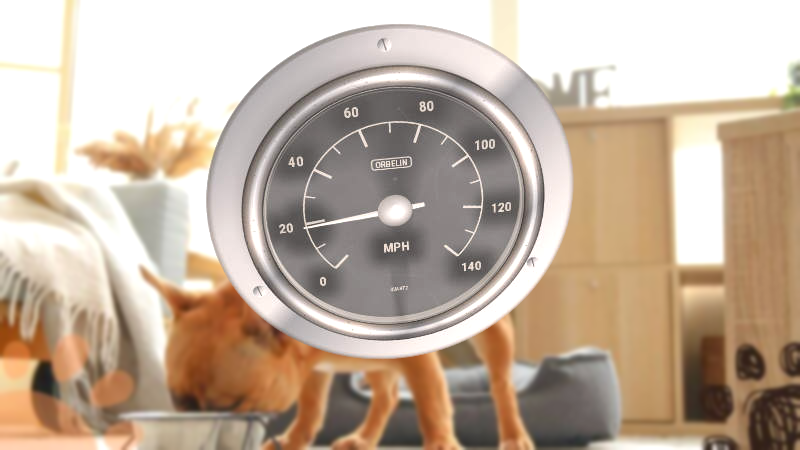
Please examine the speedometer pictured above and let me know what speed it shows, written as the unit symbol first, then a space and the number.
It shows mph 20
